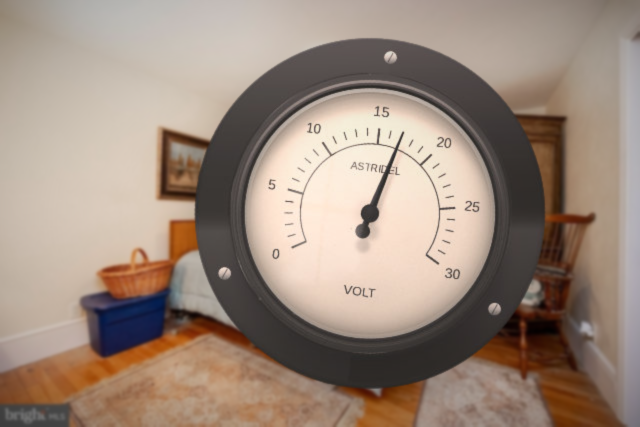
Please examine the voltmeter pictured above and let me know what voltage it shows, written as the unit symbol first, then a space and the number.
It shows V 17
